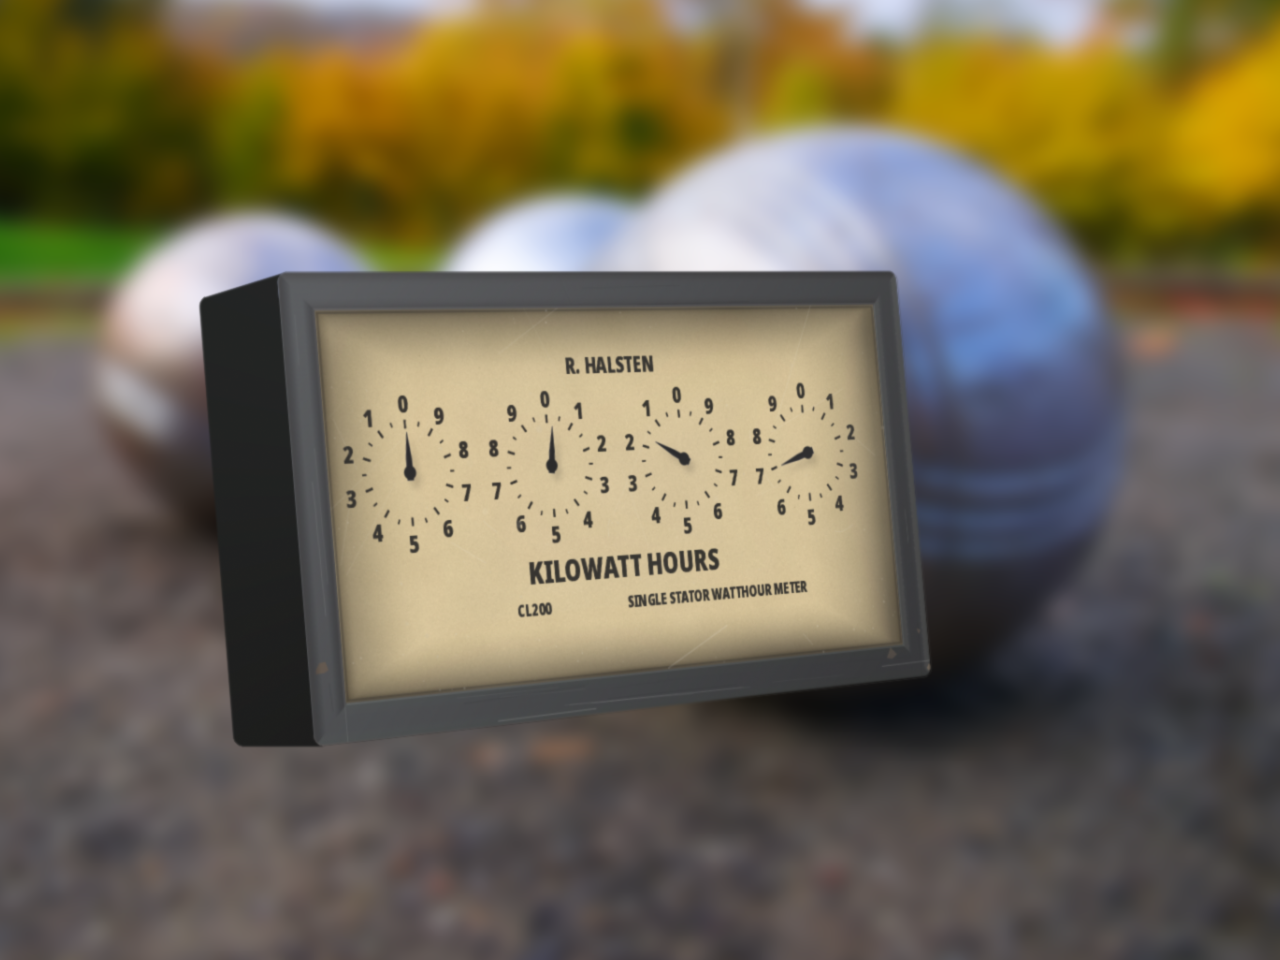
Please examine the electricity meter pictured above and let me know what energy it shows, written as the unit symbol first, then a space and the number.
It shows kWh 17
